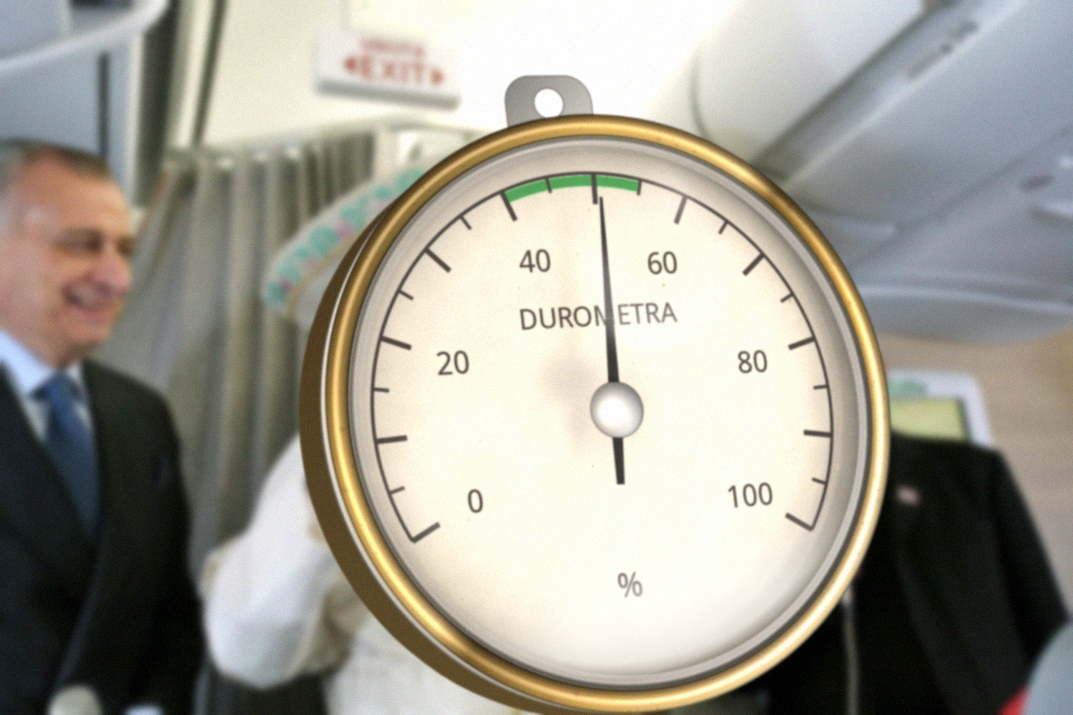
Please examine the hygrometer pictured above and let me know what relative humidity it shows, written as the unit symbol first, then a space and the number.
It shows % 50
